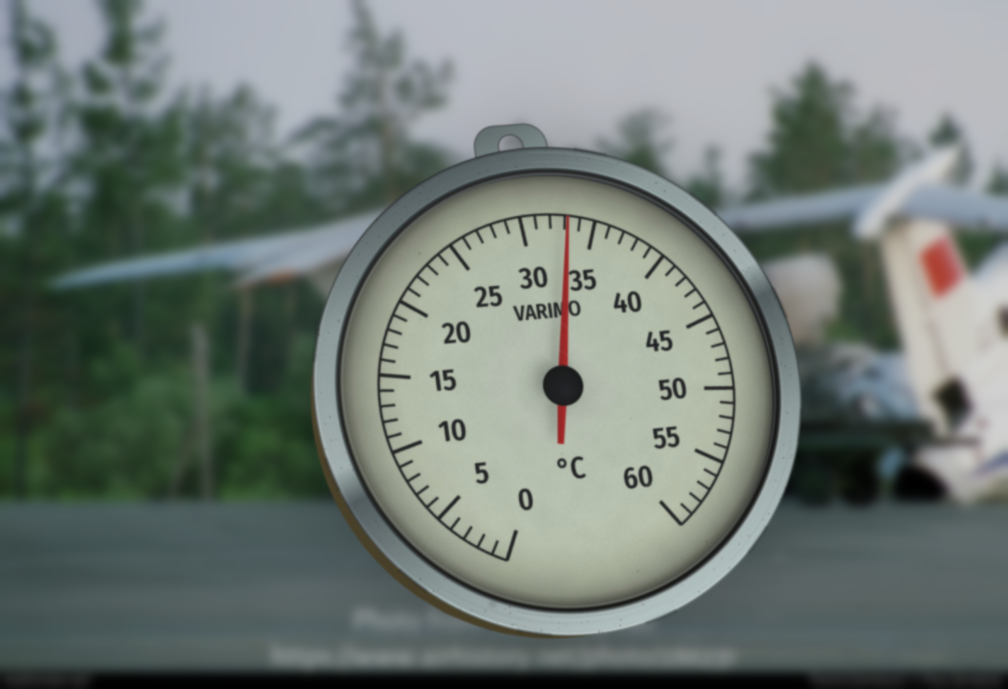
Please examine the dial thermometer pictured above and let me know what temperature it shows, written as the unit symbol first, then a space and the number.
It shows °C 33
